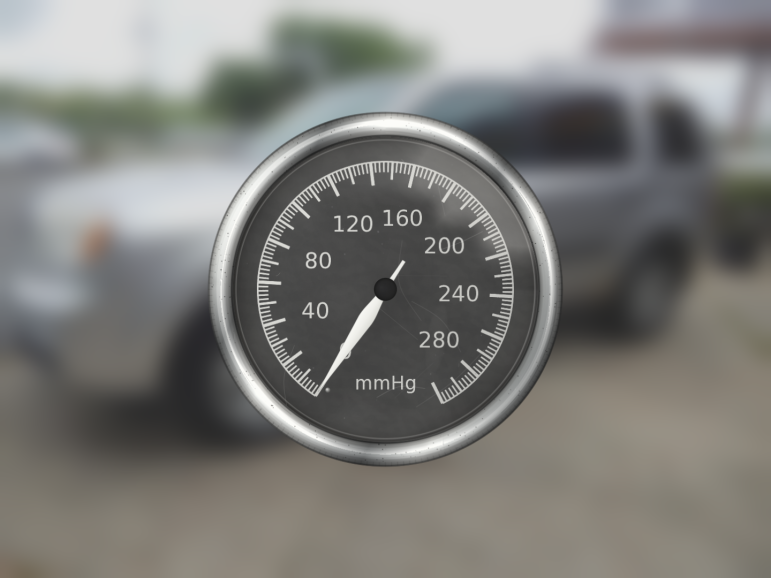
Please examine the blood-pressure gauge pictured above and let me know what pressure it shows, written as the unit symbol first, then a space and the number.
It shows mmHg 0
